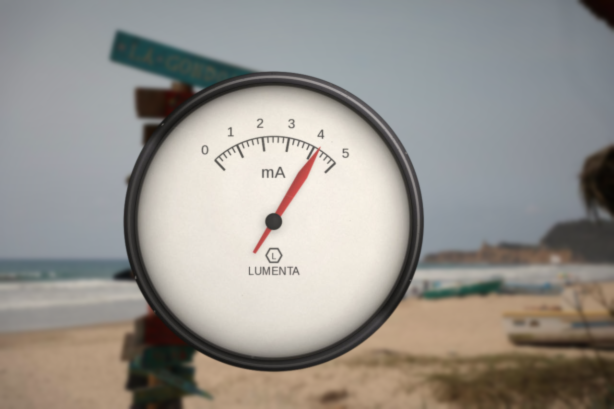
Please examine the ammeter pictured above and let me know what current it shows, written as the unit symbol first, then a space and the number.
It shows mA 4.2
